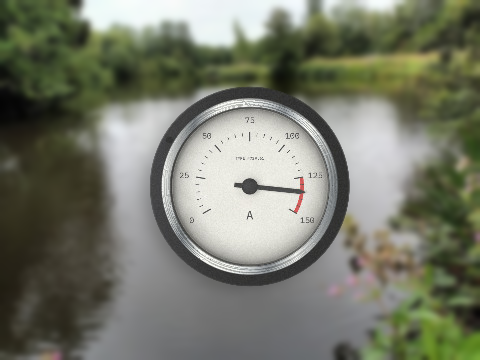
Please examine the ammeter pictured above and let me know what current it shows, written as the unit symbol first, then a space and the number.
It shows A 135
